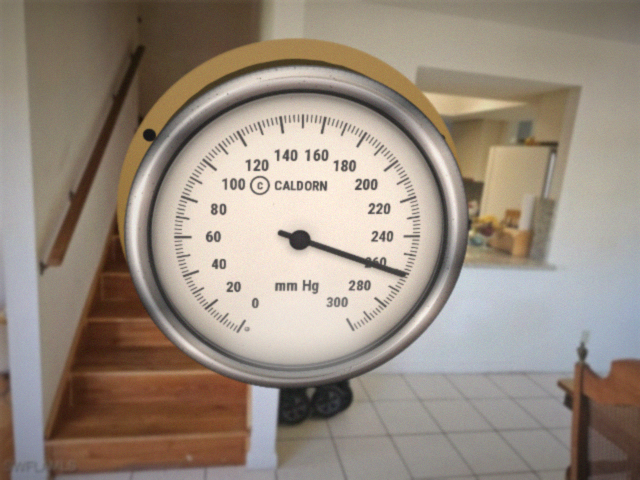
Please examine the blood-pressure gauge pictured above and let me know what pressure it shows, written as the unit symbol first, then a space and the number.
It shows mmHg 260
